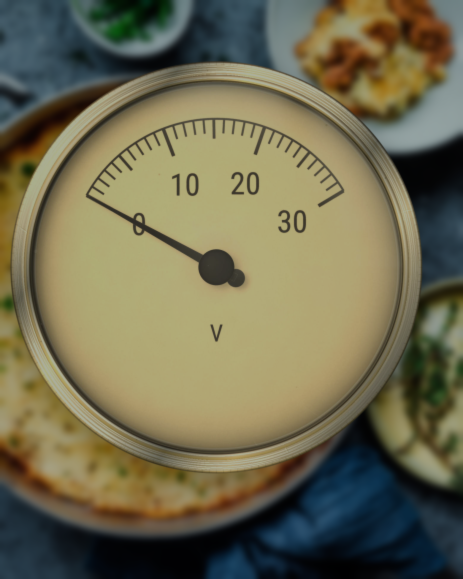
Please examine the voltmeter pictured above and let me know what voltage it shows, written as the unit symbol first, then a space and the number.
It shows V 0
